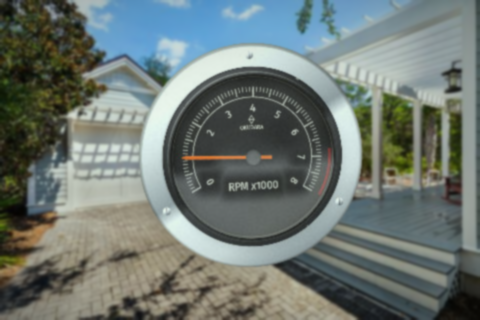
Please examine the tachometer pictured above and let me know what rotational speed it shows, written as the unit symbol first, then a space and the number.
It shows rpm 1000
